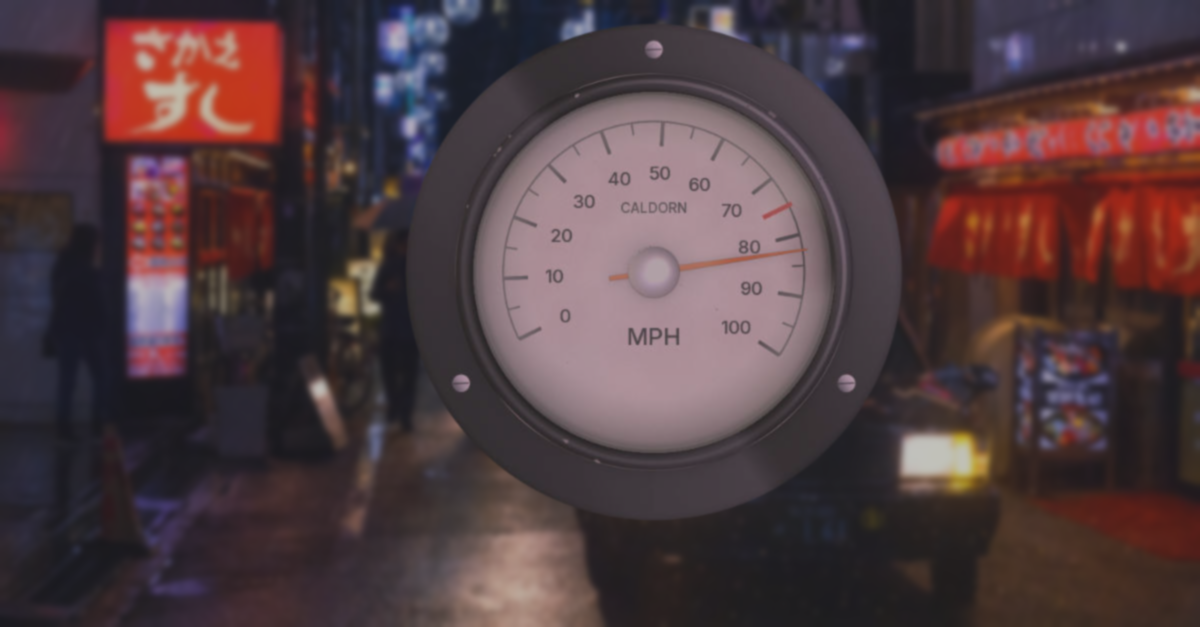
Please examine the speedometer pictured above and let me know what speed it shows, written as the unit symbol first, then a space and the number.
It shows mph 82.5
